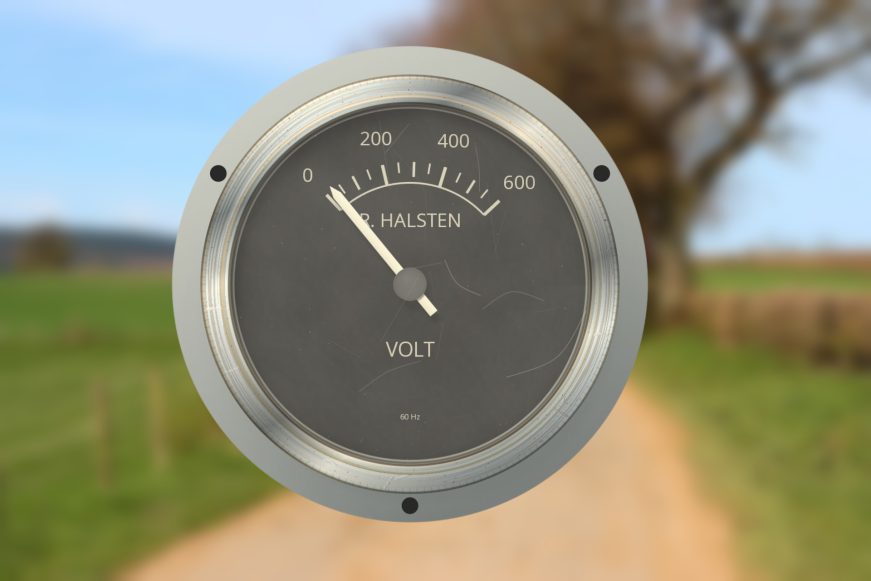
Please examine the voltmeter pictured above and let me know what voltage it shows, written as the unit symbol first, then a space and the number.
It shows V 25
